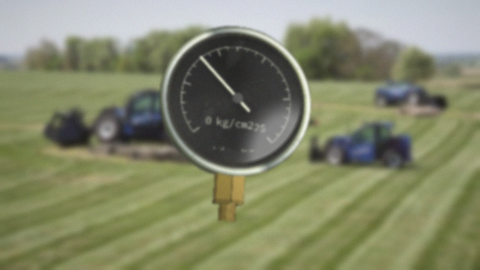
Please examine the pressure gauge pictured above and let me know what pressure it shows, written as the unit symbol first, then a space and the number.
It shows kg/cm² 8
